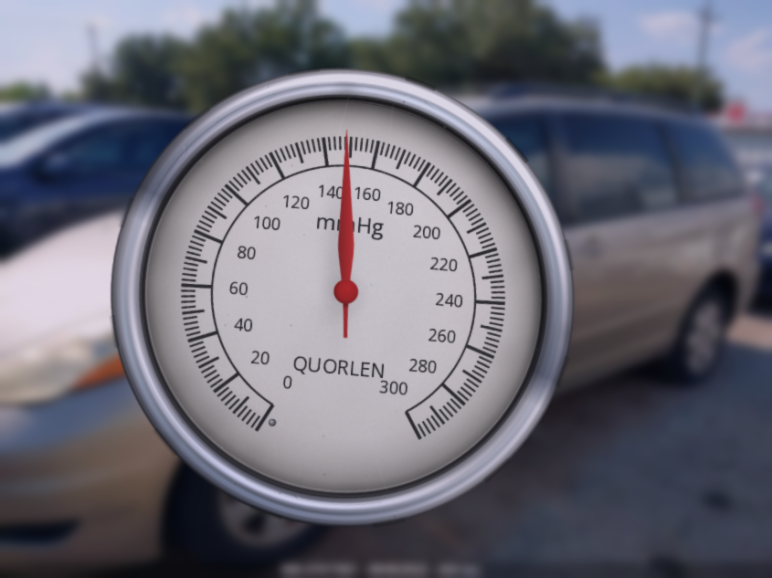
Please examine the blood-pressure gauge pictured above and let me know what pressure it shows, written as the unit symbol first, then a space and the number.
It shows mmHg 148
